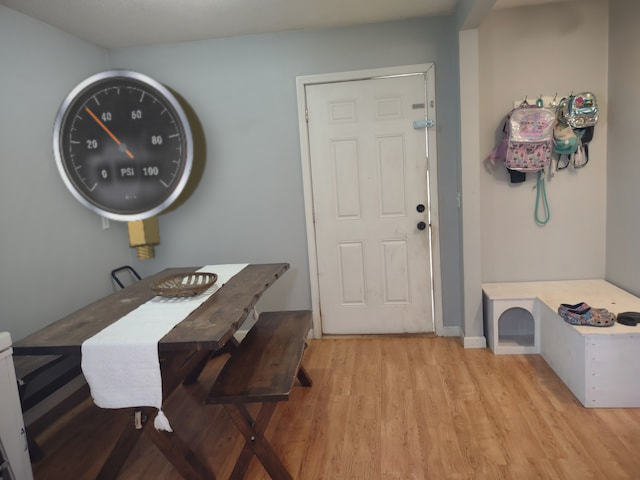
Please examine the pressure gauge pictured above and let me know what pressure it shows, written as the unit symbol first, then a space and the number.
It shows psi 35
